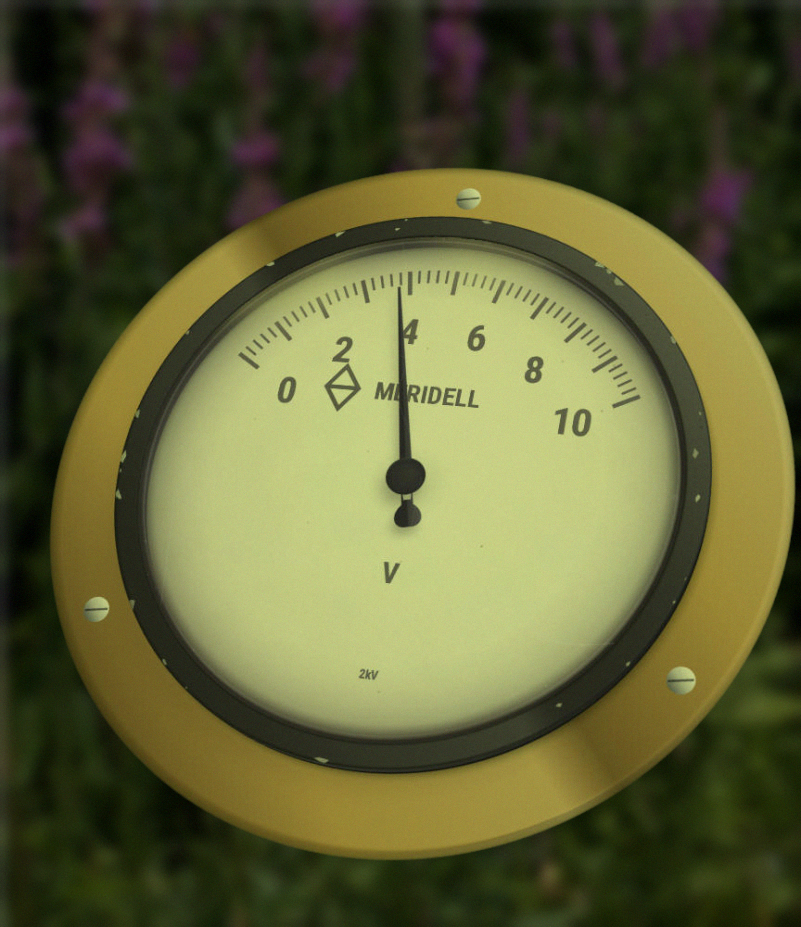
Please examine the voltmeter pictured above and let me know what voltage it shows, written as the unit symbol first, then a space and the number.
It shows V 3.8
